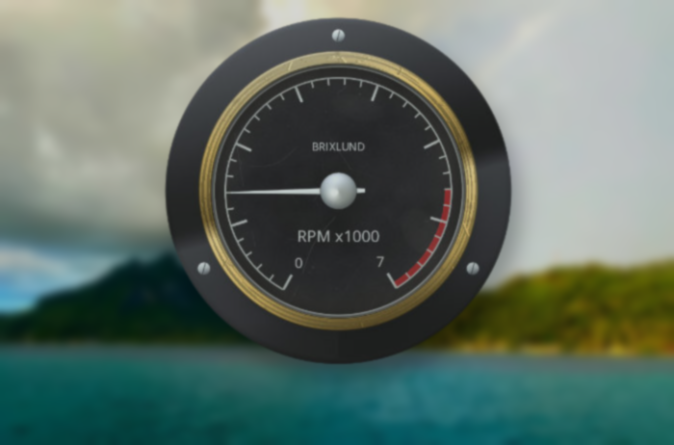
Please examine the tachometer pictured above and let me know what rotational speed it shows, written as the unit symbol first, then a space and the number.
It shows rpm 1400
